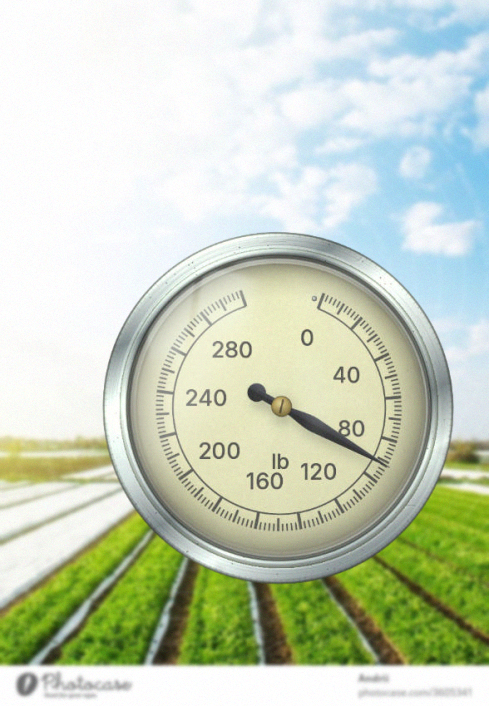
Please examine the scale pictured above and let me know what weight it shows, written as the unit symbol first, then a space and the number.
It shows lb 92
